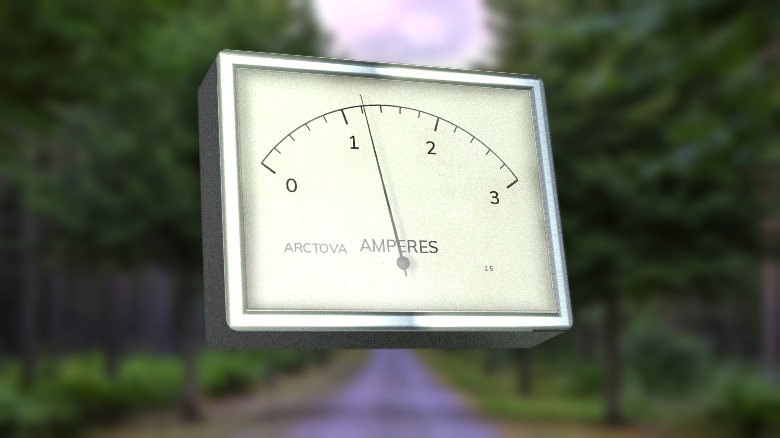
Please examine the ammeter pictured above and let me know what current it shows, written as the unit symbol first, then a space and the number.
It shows A 1.2
